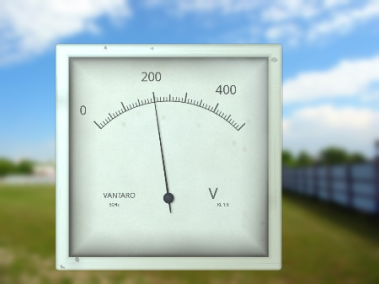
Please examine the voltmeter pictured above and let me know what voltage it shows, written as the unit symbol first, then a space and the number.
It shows V 200
